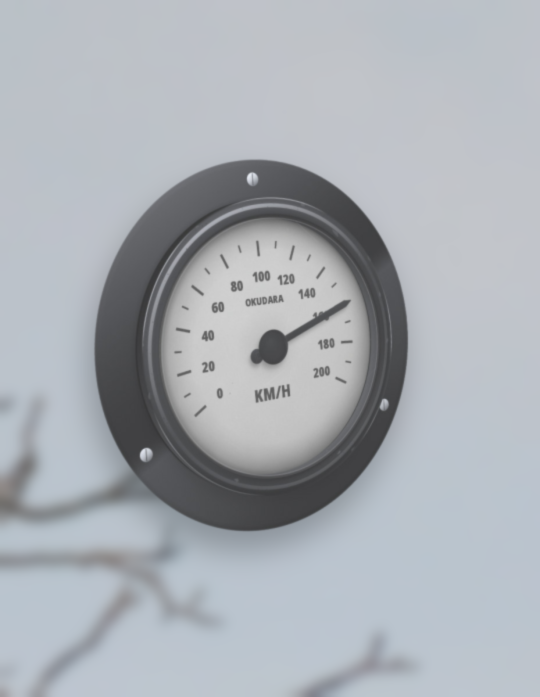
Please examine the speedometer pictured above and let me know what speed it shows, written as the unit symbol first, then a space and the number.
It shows km/h 160
